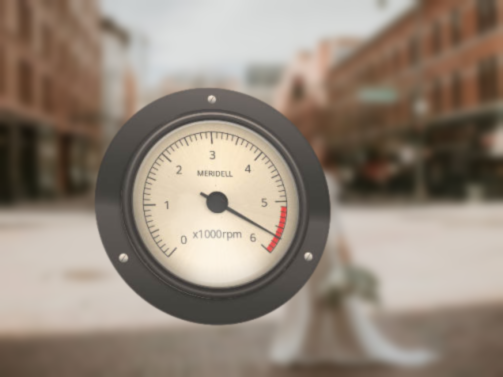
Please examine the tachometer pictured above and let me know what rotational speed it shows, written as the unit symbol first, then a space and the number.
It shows rpm 5700
